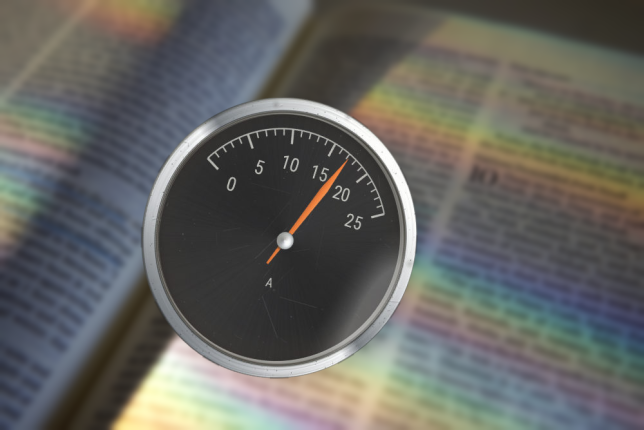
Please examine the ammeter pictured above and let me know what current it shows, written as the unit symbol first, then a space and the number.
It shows A 17
